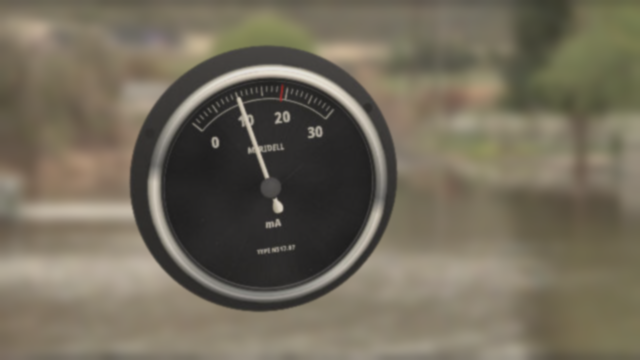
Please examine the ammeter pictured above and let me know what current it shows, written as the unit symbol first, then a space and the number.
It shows mA 10
